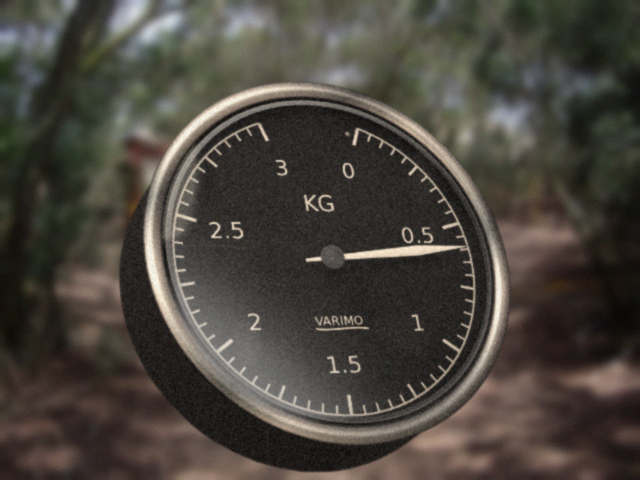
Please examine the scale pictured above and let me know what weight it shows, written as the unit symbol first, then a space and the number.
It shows kg 0.6
